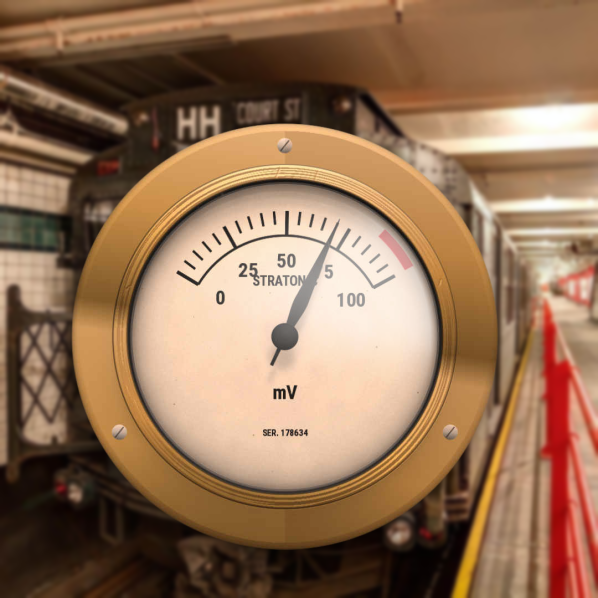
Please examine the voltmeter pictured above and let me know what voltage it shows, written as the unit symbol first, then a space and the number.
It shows mV 70
